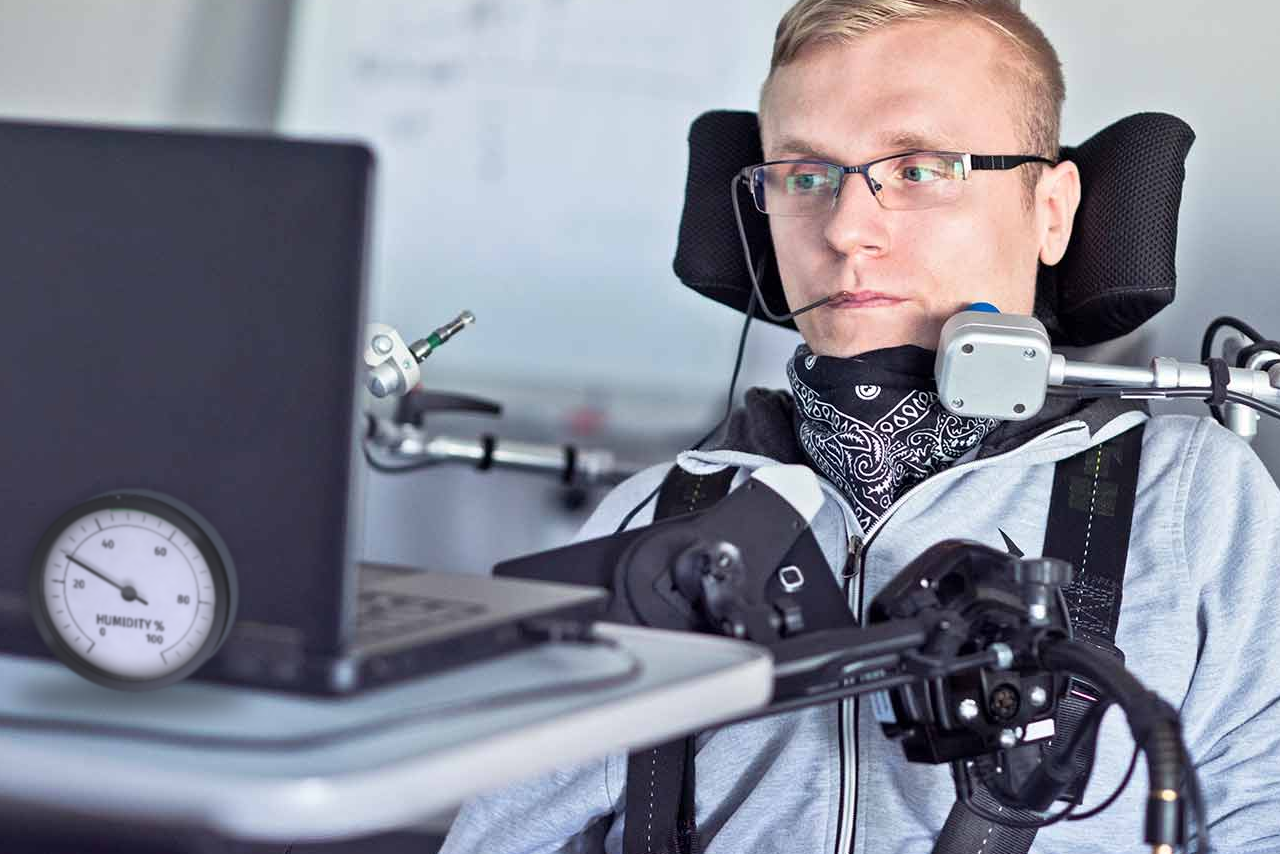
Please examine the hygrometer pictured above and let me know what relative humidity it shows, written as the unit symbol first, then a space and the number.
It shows % 28
